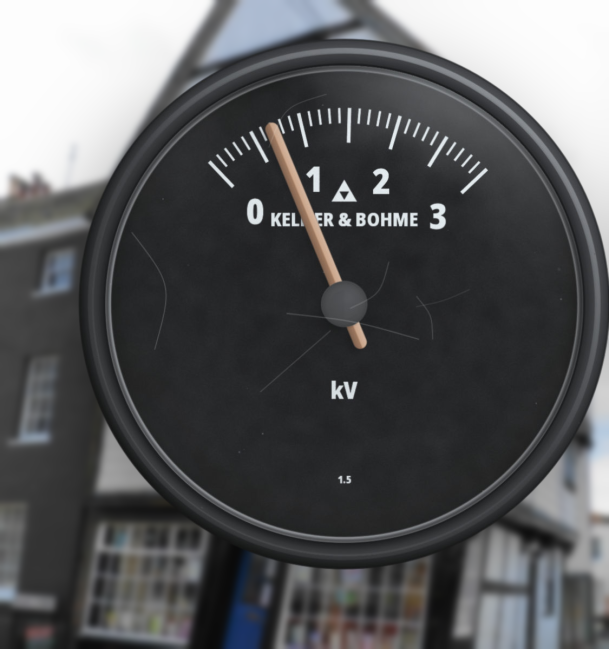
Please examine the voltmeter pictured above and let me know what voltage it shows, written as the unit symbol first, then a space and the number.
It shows kV 0.7
